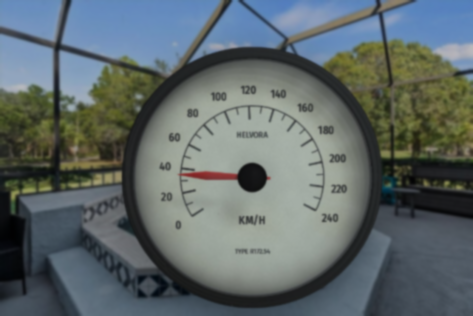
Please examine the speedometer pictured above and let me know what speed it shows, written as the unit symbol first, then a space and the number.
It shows km/h 35
